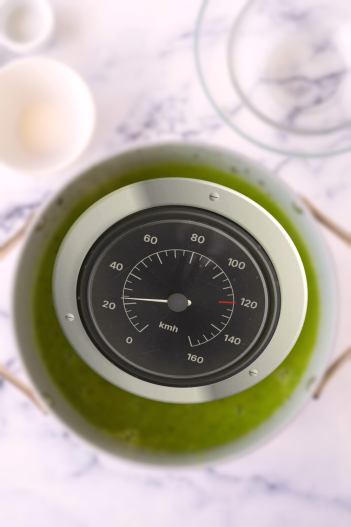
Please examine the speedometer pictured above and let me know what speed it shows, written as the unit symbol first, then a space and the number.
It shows km/h 25
